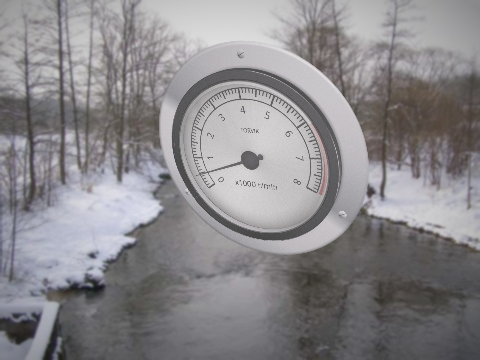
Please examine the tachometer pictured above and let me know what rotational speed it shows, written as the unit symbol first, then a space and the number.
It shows rpm 500
